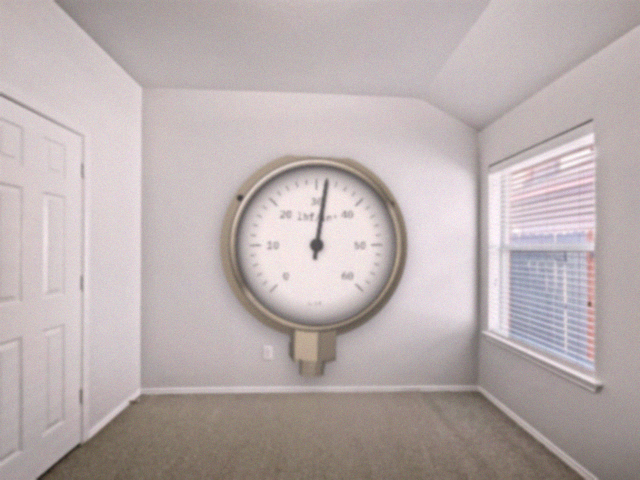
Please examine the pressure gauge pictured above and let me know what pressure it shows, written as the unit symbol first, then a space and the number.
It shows psi 32
